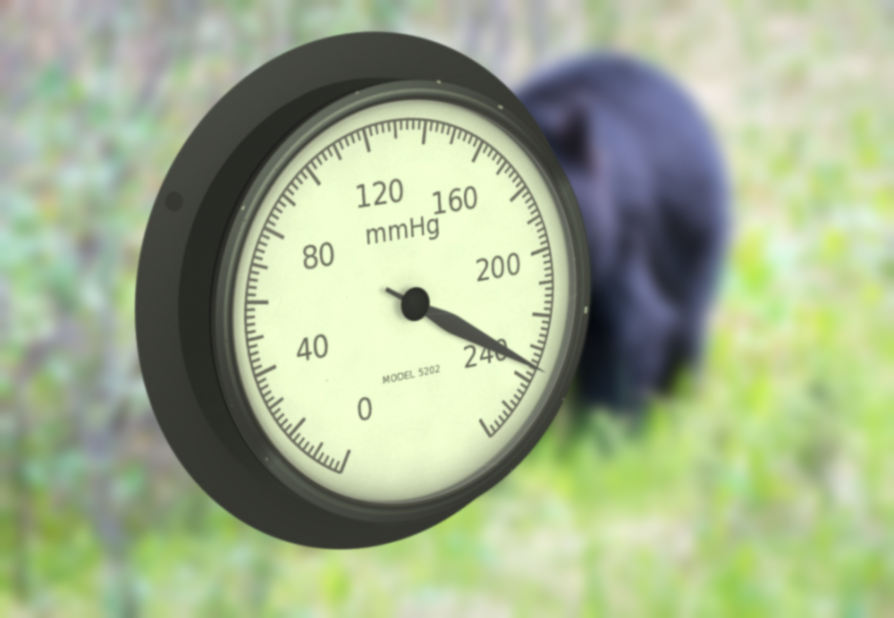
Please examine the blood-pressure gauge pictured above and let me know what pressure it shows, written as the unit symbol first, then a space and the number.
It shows mmHg 236
